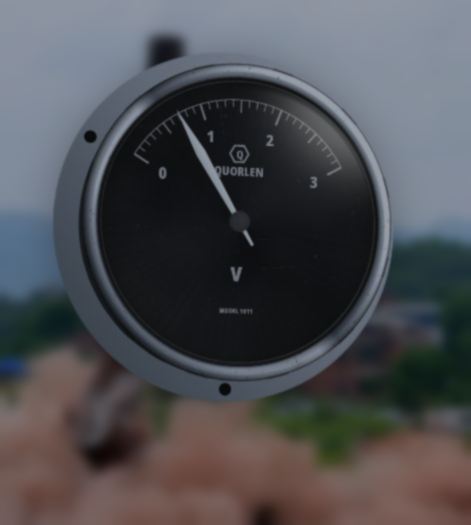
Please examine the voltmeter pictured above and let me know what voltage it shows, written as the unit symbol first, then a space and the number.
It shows V 0.7
